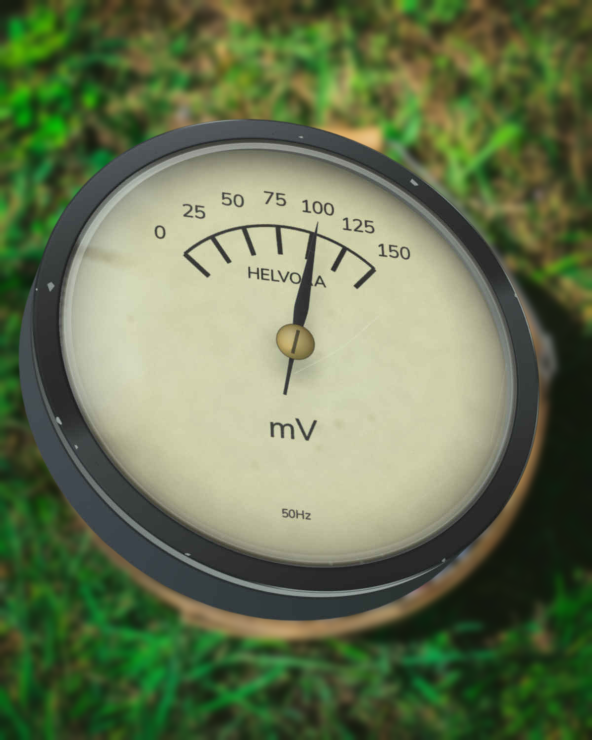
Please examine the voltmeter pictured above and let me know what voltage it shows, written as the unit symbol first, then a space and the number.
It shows mV 100
